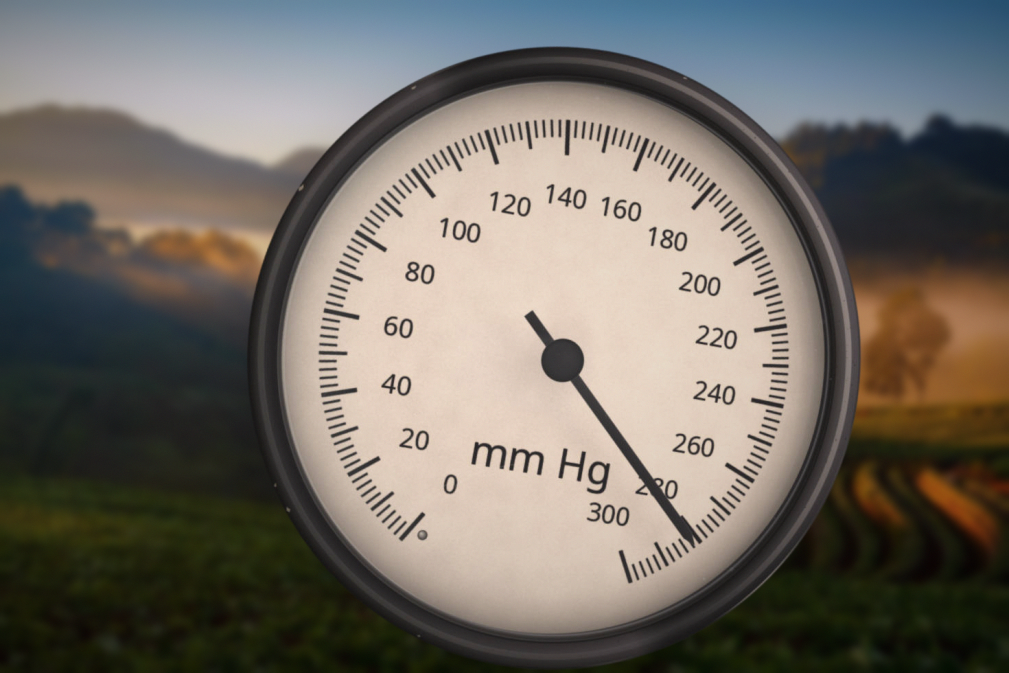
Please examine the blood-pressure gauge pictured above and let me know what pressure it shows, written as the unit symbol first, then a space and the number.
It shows mmHg 282
